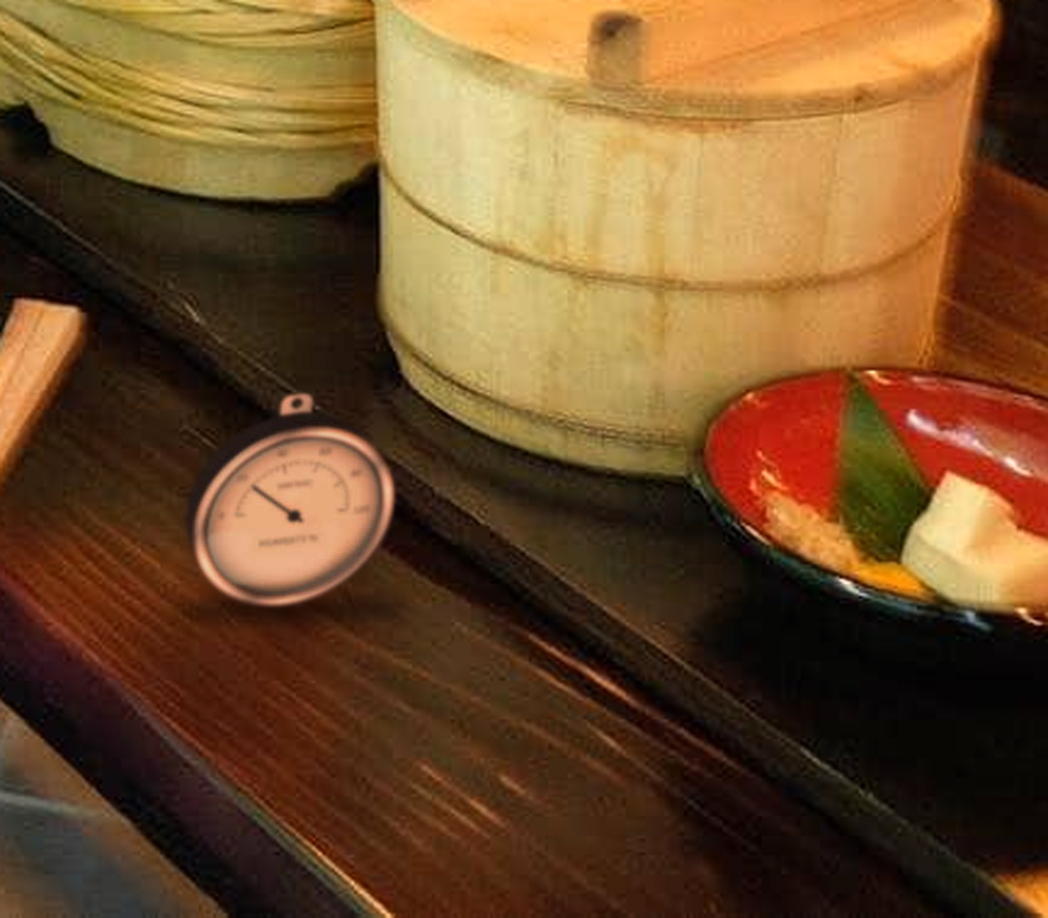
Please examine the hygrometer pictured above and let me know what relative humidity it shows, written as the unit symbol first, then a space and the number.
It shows % 20
